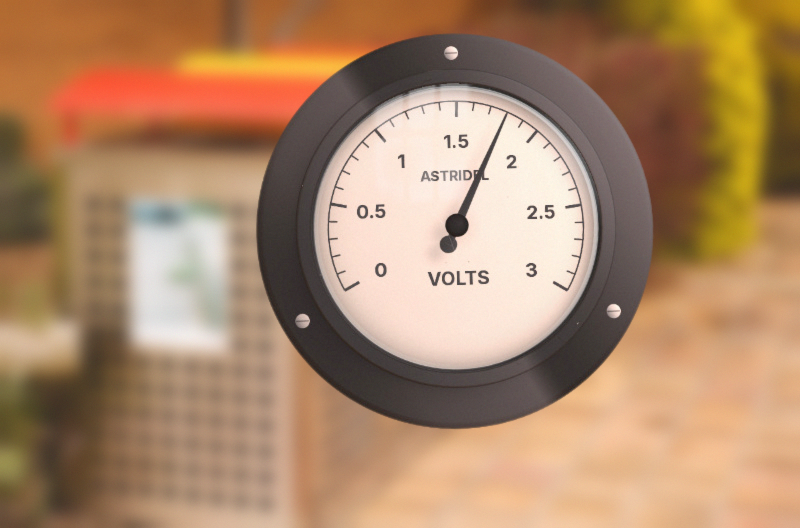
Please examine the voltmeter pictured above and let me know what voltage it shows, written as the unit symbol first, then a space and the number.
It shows V 1.8
